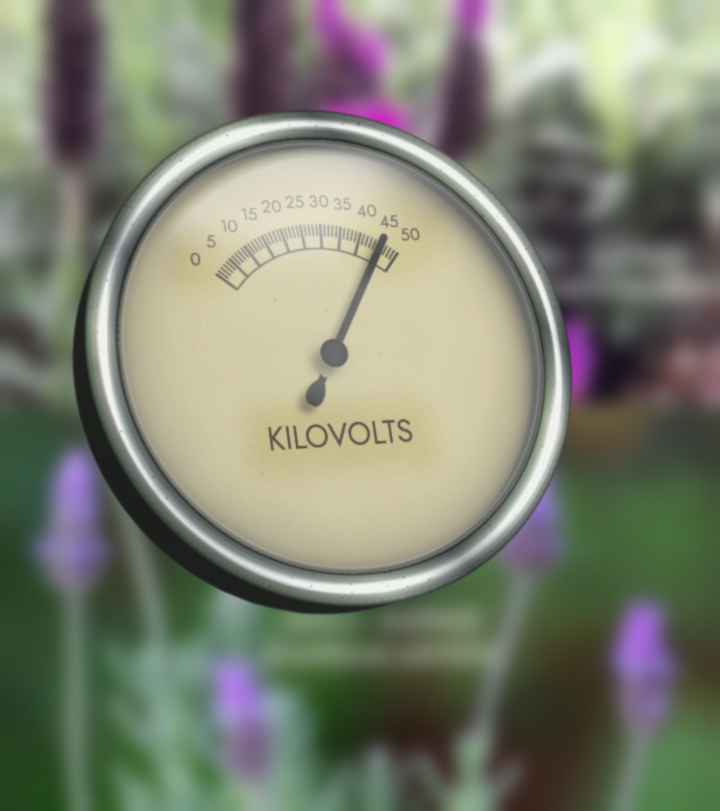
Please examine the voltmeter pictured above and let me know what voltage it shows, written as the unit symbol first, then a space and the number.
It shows kV 45
